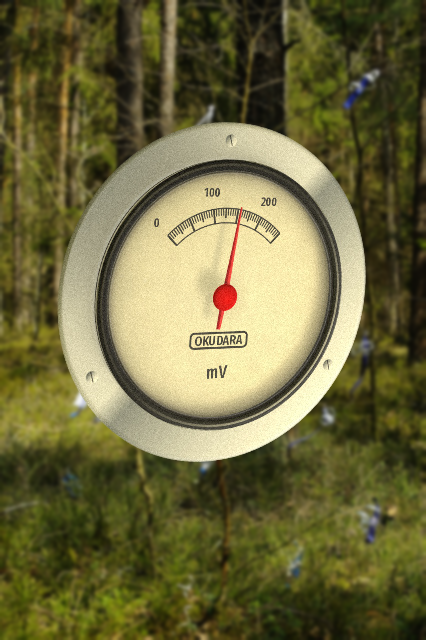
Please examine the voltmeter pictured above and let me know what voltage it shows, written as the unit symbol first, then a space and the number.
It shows mV 150
